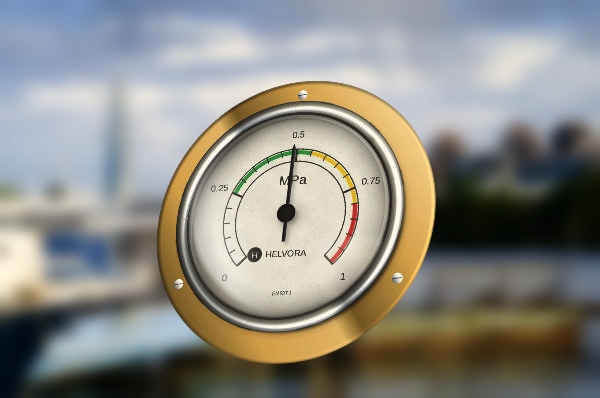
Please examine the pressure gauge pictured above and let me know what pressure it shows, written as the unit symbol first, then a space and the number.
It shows MPa 0.5
